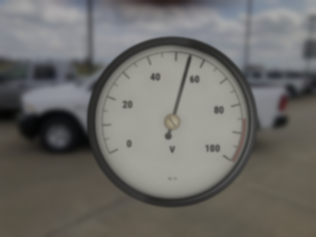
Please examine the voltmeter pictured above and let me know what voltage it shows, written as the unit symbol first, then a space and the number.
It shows V 55
